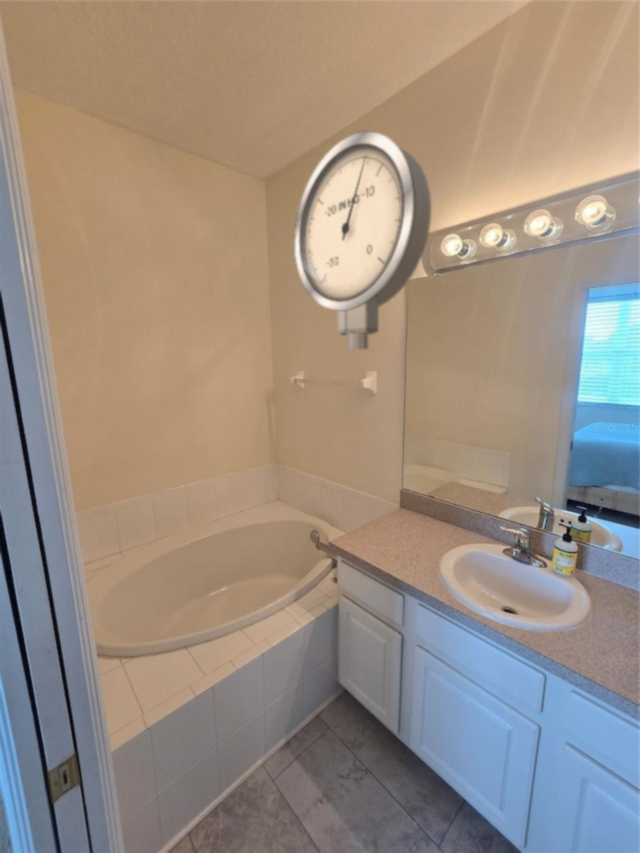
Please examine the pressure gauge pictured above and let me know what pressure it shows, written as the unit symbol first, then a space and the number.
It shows inHg -12
